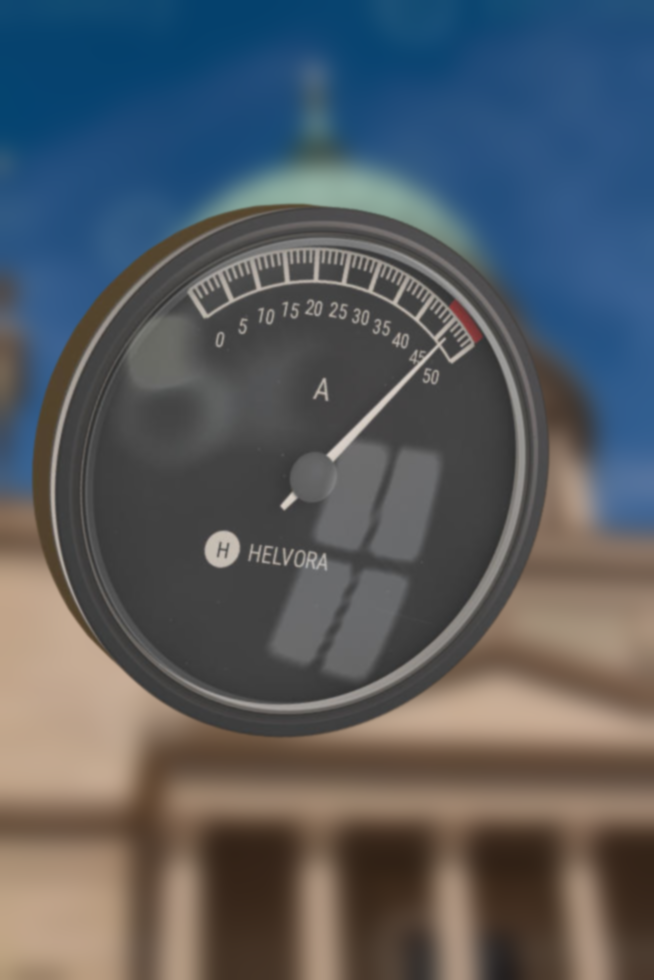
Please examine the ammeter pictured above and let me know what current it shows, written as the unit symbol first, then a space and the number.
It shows A 45
